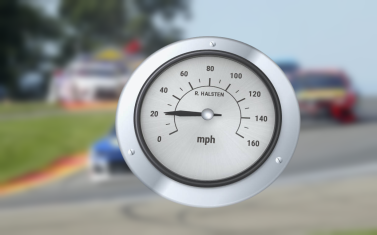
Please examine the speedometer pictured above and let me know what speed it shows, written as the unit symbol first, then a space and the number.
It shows mph 20
